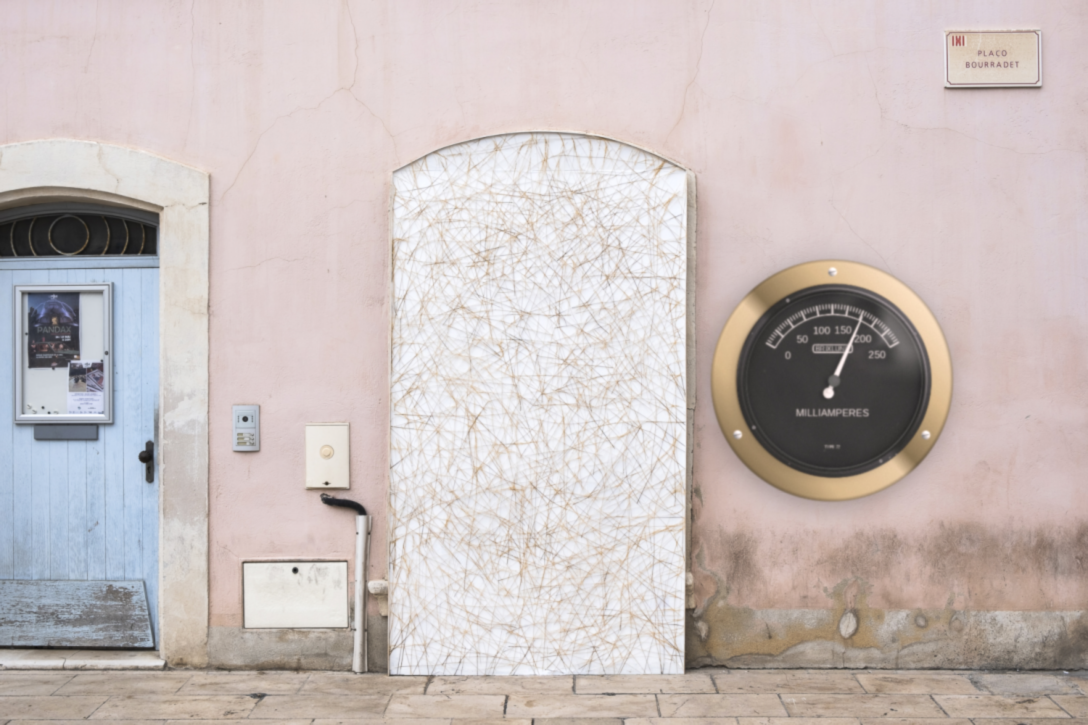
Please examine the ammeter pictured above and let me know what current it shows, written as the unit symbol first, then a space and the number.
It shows mA 175
